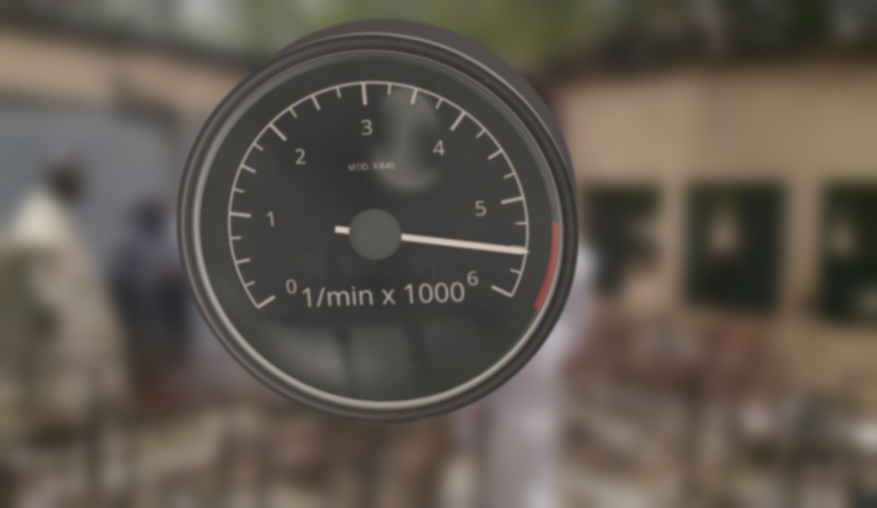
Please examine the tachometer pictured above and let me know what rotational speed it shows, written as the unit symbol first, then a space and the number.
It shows rpm 5500
